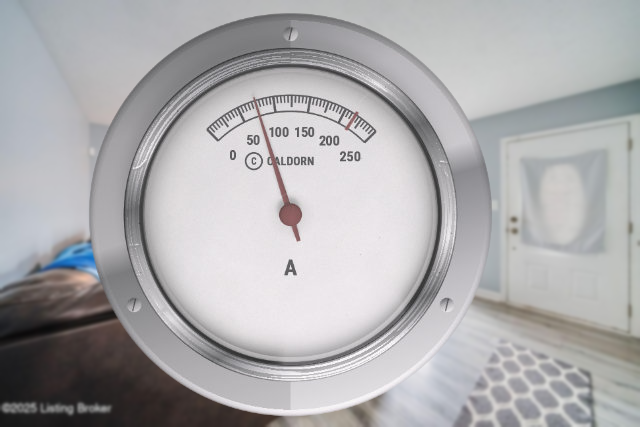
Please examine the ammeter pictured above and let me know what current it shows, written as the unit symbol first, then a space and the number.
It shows A 75
